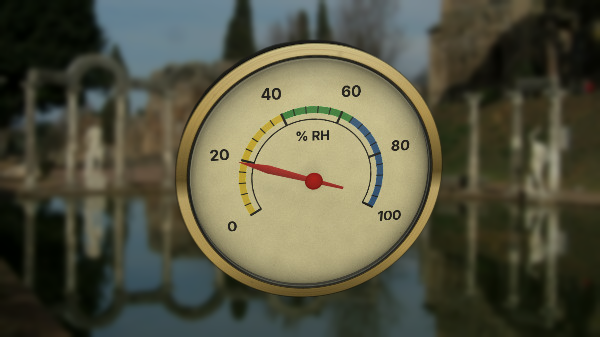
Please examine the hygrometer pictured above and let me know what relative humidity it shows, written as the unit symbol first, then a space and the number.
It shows % 20
